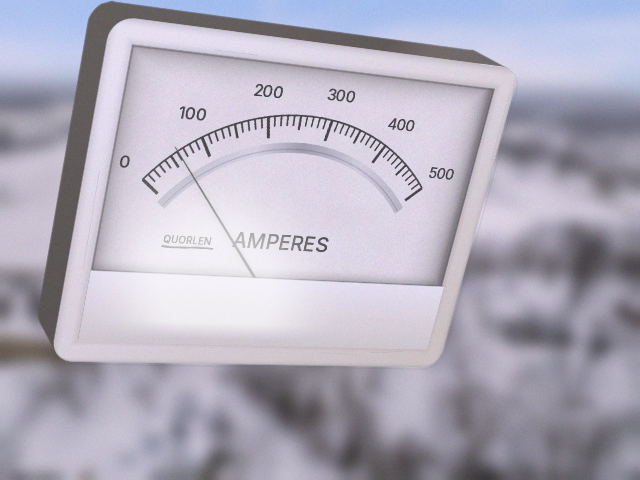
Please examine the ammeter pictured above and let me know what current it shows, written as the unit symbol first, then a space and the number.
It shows A 60
